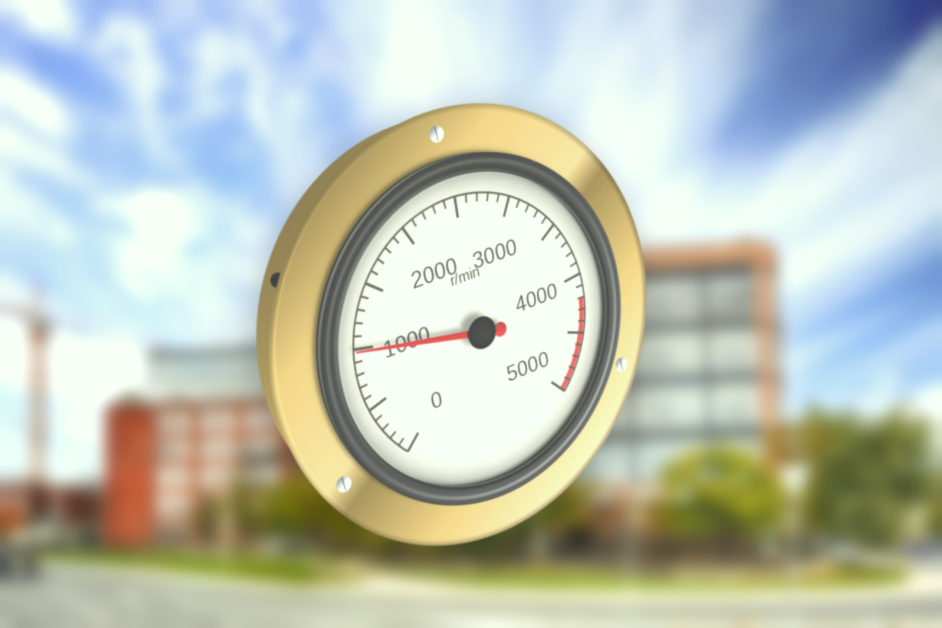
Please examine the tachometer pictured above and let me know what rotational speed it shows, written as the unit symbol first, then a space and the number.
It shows rpm 1000
